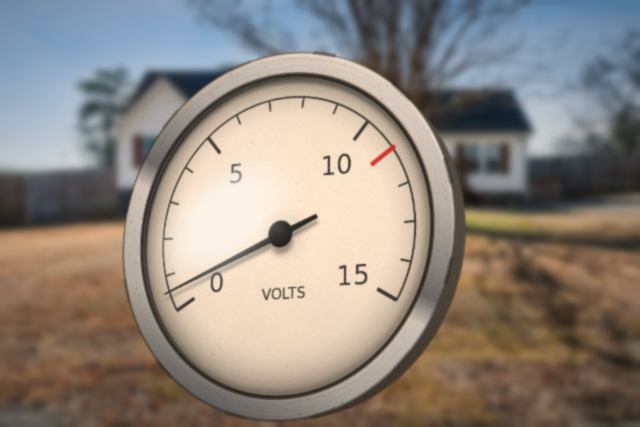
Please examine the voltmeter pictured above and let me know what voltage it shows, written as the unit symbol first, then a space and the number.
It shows V 0.5
